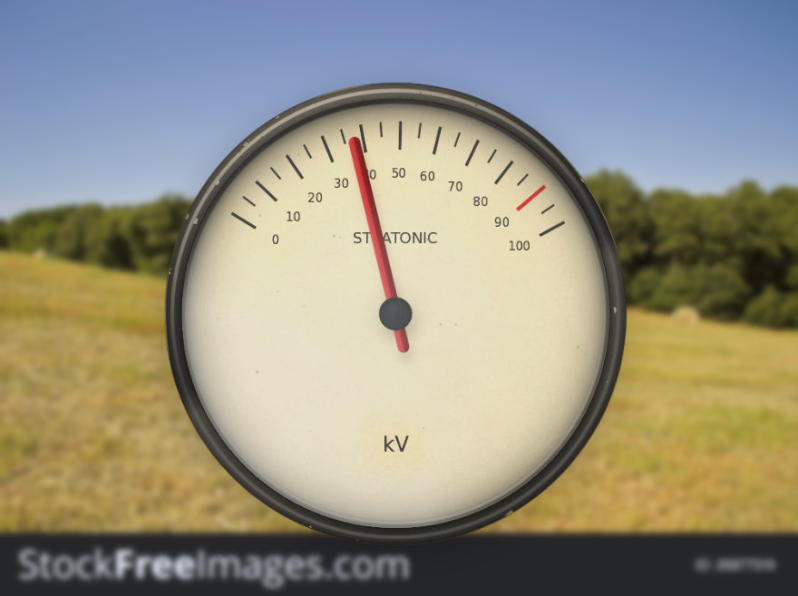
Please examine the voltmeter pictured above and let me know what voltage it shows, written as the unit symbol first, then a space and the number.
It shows kV 37.5
